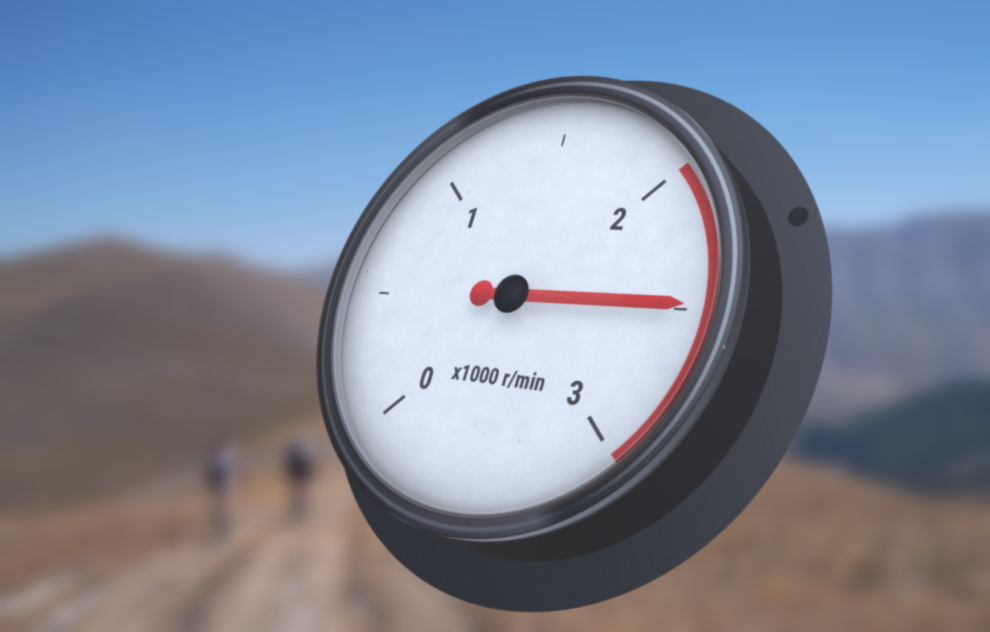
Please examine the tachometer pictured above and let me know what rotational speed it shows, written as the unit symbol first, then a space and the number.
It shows rpm 2500
